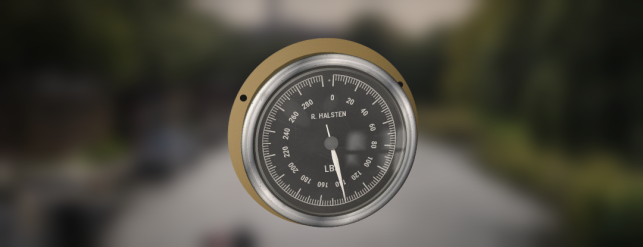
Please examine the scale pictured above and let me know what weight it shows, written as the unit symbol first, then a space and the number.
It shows lb 140
